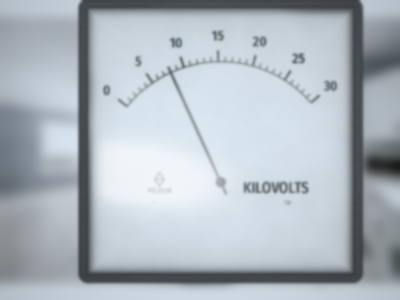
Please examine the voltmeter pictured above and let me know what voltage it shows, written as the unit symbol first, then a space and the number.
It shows kV 8
